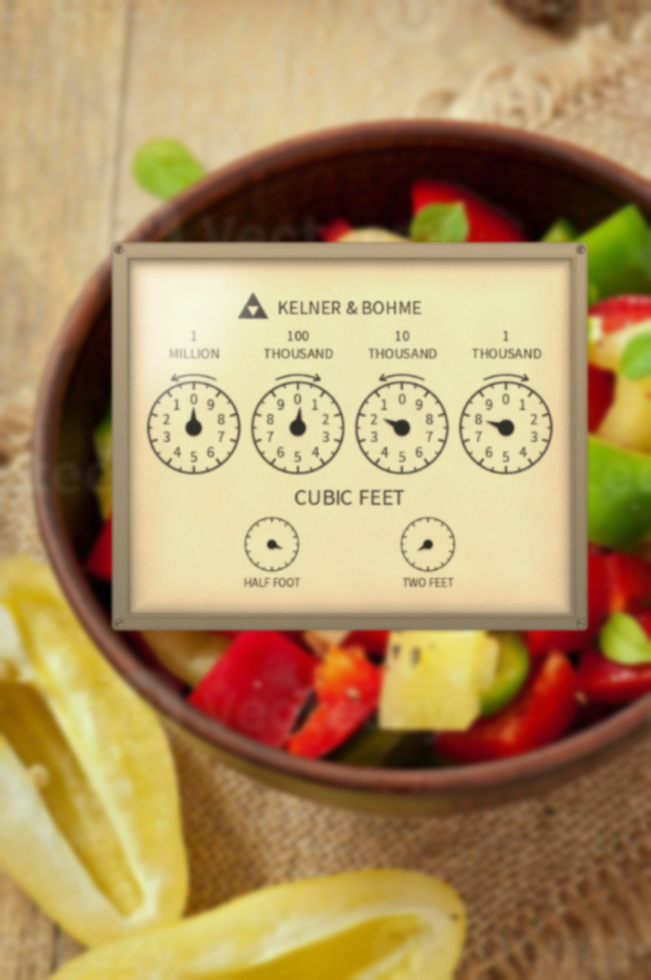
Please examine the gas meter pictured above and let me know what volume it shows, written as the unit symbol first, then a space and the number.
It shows ft³ 1800
